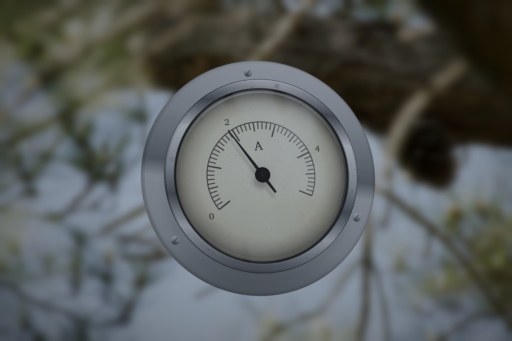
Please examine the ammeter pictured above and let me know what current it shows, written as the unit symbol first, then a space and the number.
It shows A 1.9
